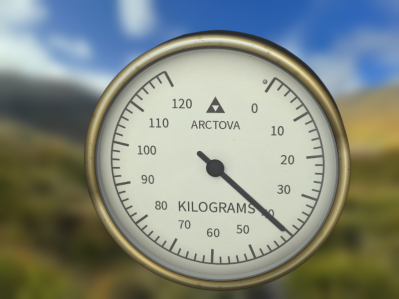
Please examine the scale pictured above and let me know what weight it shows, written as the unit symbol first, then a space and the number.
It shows kg 40
